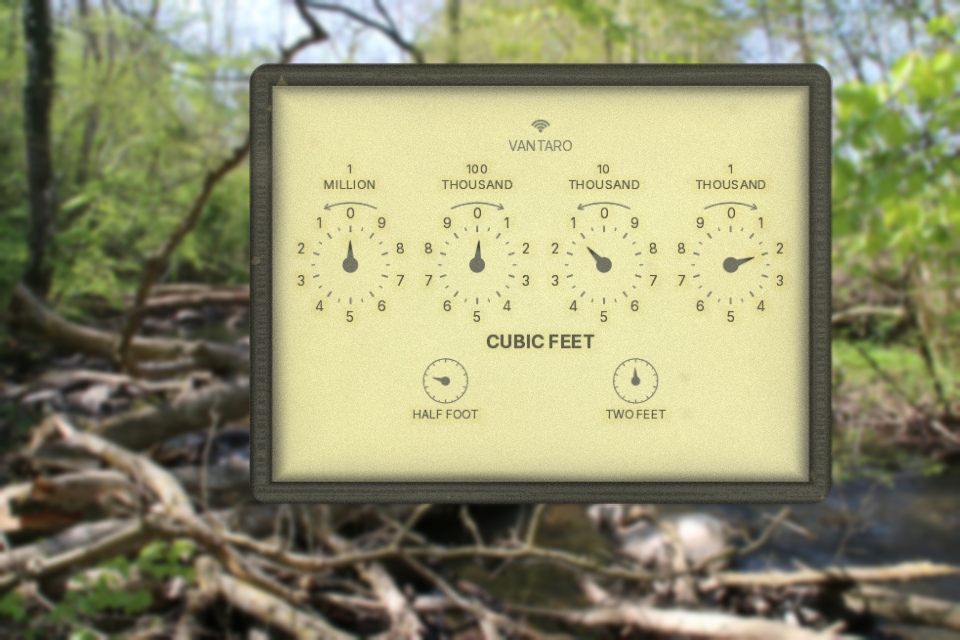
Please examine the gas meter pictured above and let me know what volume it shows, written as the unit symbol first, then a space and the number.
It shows ft³ 1200
